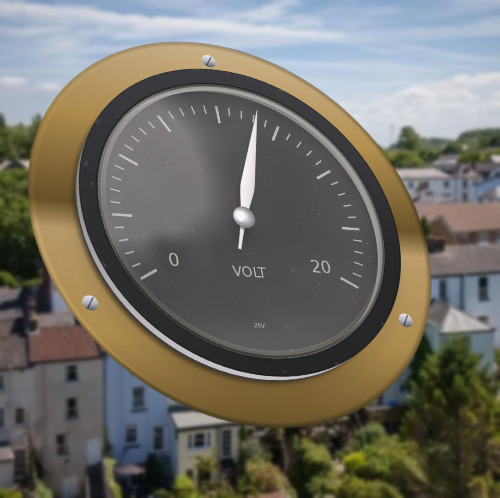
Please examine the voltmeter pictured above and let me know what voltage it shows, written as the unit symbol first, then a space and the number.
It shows V 11.5
